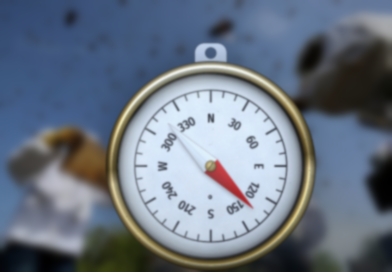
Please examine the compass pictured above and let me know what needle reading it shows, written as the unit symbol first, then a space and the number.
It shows ° 135
